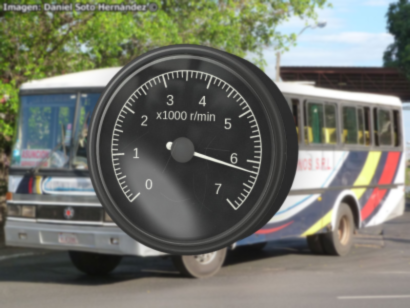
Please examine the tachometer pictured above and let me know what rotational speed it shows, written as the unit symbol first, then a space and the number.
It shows rpm 6200
